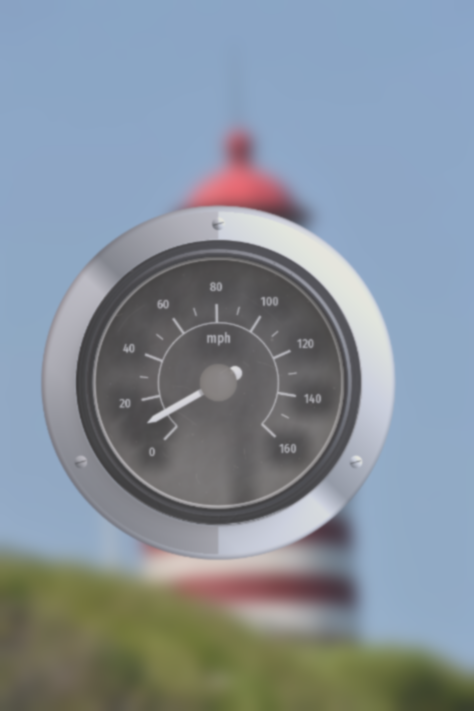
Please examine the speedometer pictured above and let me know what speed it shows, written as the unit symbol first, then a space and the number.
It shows mph 10
